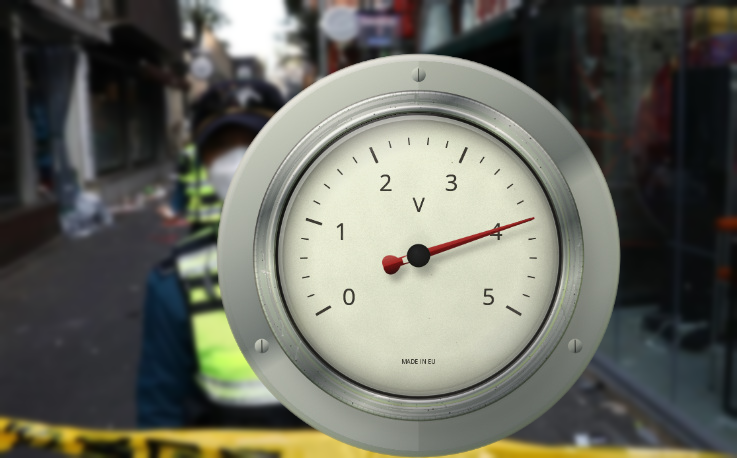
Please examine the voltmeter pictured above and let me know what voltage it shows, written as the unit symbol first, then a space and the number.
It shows V 4
